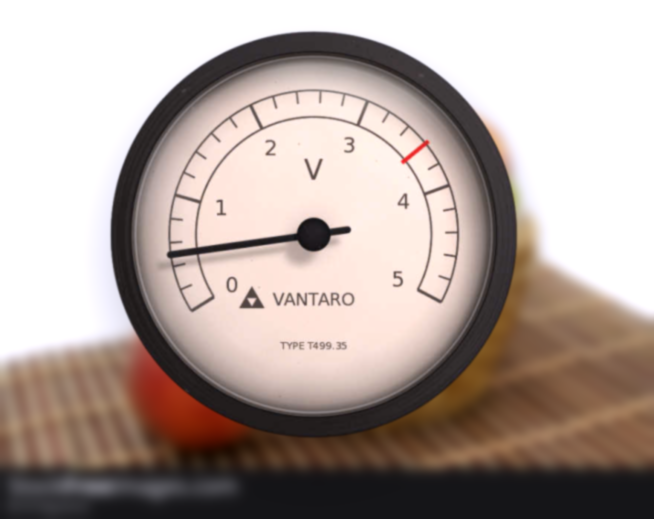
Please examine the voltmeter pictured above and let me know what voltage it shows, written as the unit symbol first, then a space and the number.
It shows V 0.5
